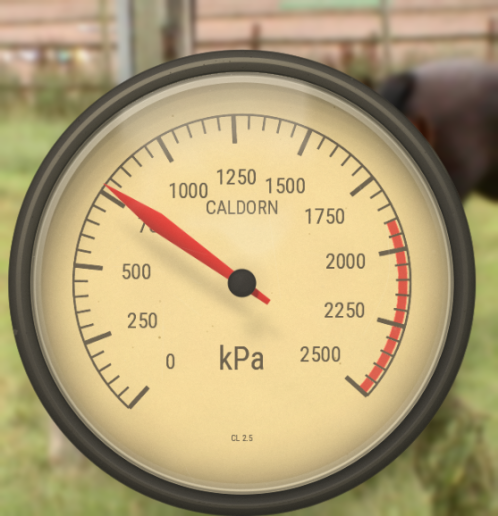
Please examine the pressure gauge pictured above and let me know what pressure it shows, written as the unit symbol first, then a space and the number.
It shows kPa 775
